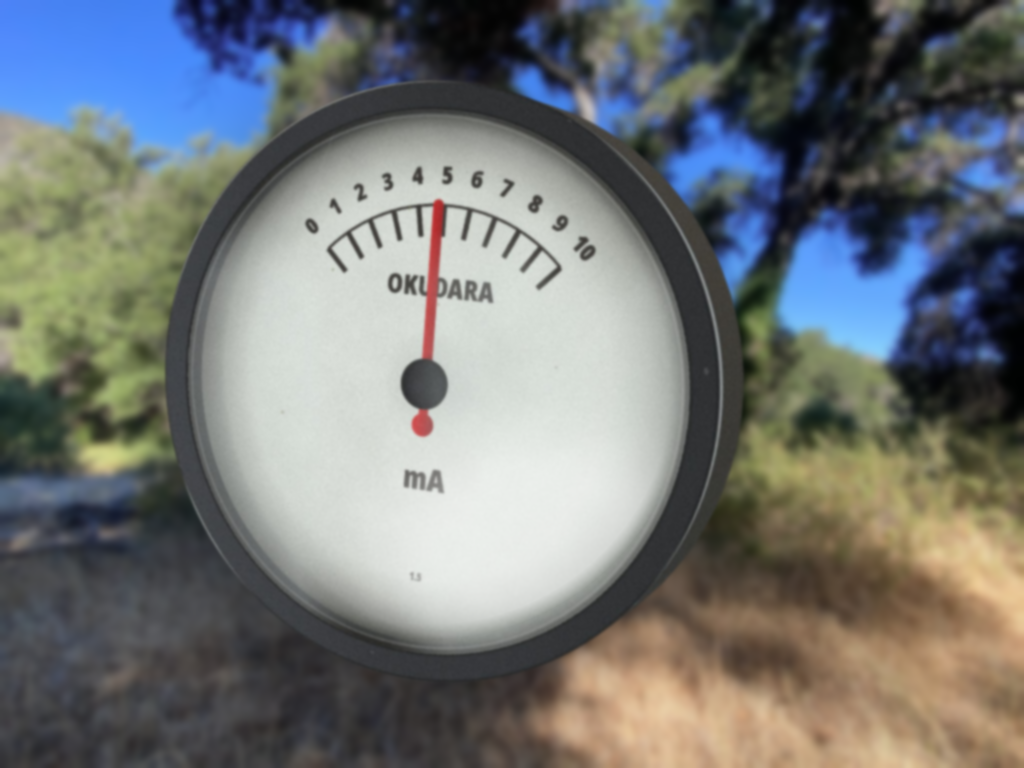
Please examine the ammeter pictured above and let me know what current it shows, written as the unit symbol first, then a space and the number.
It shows mA 5
